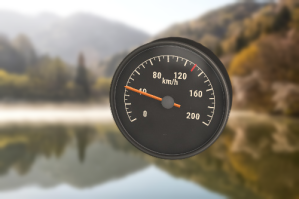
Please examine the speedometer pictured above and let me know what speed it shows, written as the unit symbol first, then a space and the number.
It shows km/h 40
